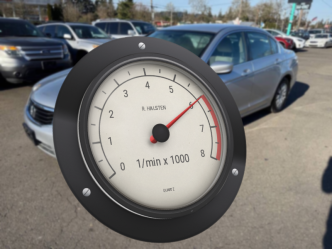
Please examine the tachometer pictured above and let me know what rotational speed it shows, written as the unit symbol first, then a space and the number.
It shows rpm 6000
